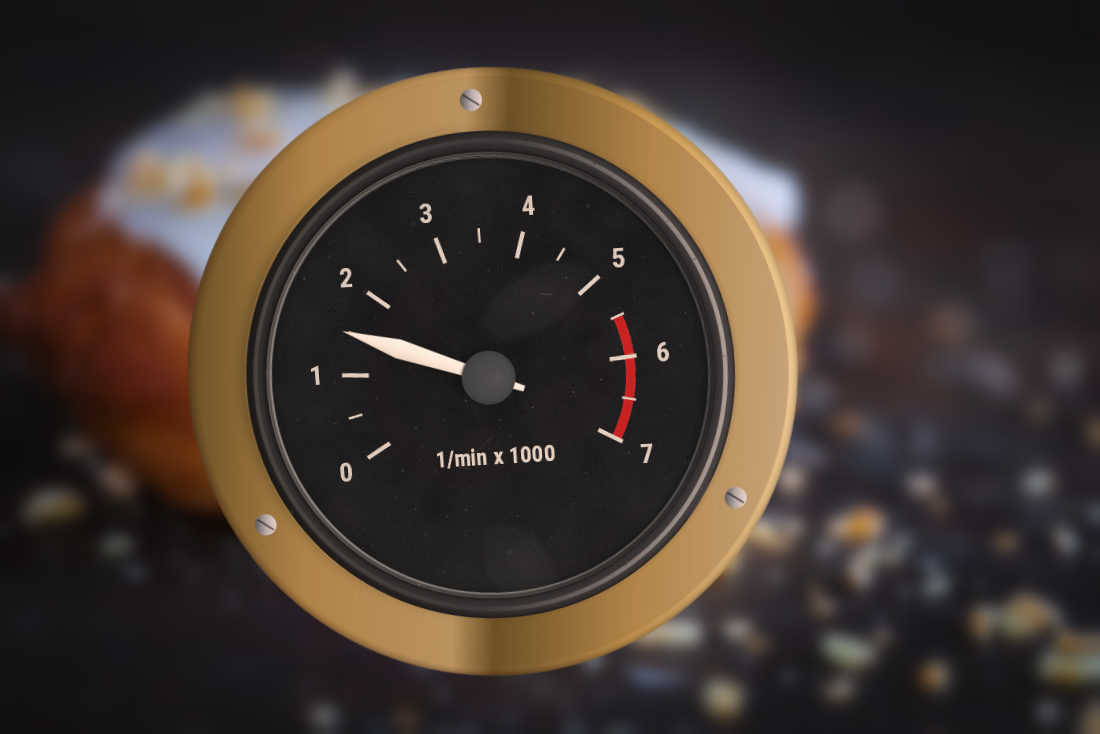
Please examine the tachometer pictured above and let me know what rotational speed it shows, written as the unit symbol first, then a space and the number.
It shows rpm 1500
